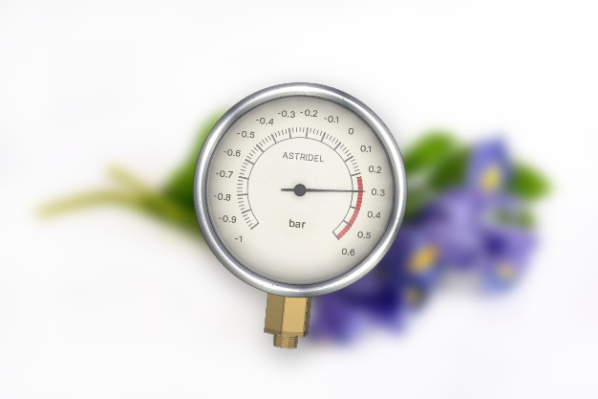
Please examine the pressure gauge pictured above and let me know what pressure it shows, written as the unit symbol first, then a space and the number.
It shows bar 0.3
